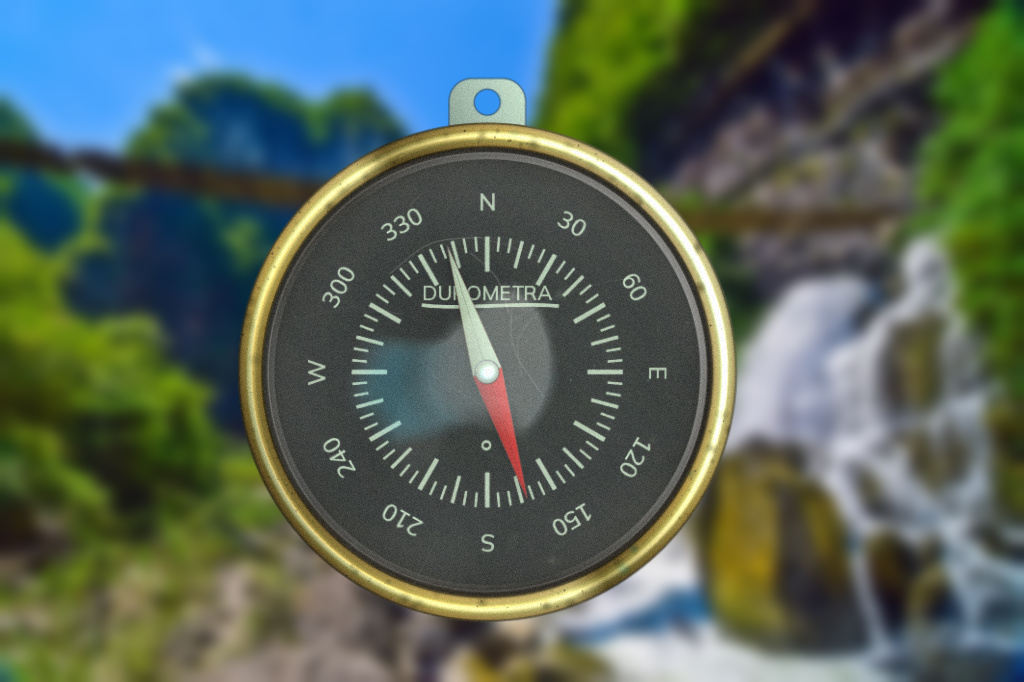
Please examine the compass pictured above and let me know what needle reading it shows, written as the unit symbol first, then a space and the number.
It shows ° 162.5
